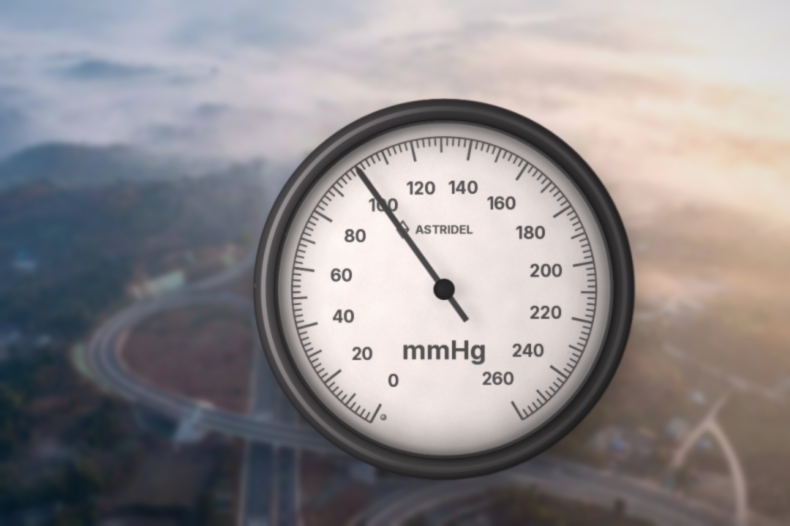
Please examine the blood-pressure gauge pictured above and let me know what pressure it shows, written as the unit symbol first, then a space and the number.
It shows mmHg 100
